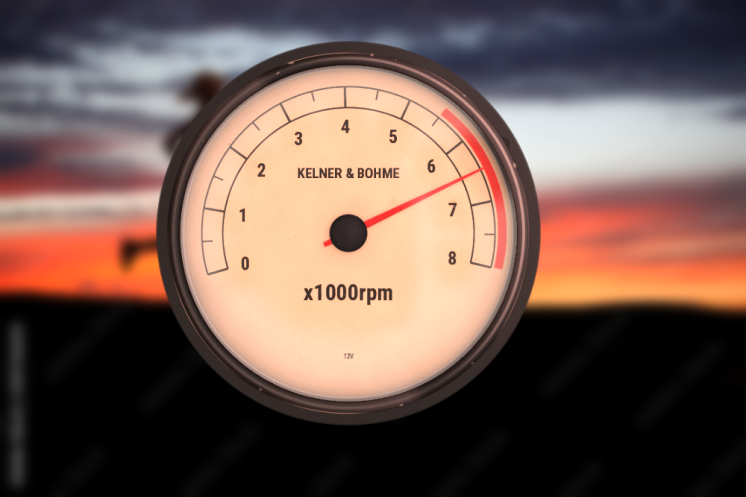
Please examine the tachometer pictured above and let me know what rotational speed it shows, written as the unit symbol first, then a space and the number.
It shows rpm 6500
